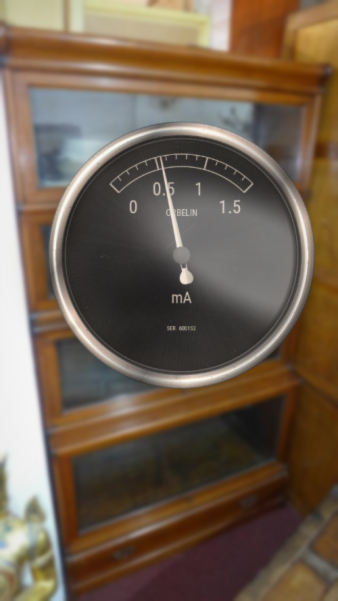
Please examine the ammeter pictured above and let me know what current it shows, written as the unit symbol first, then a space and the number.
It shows mA 0.55
